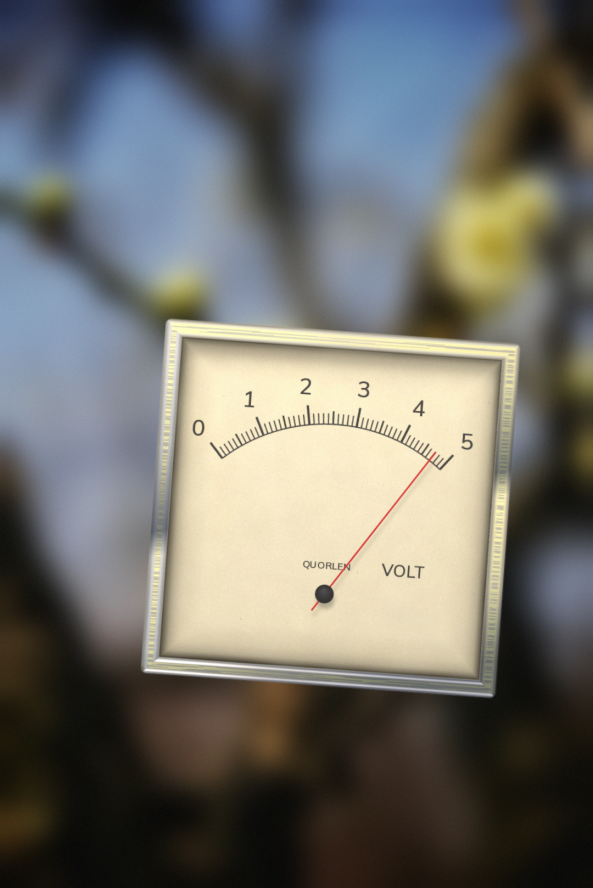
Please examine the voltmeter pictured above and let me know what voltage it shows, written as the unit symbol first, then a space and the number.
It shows V 4.7
